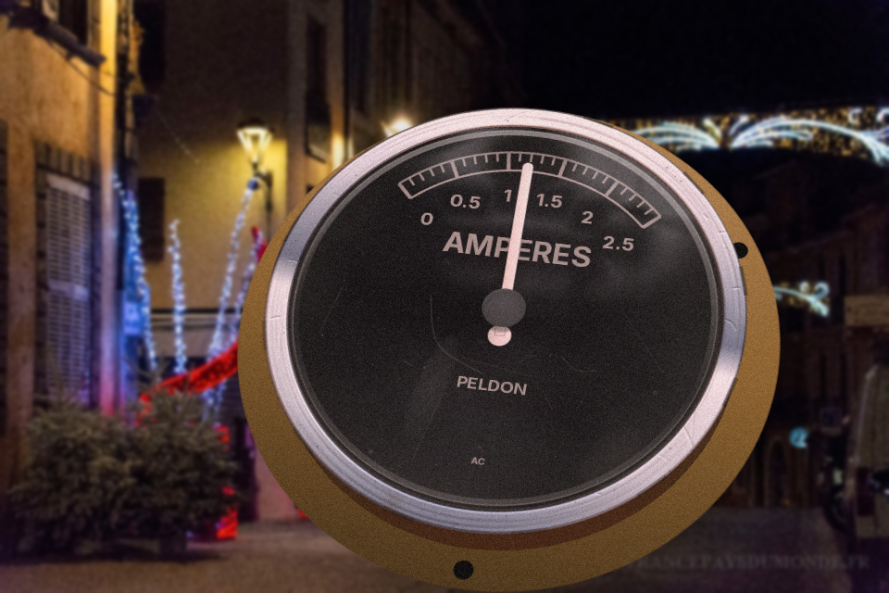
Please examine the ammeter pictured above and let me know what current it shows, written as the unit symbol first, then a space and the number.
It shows A 1.2
